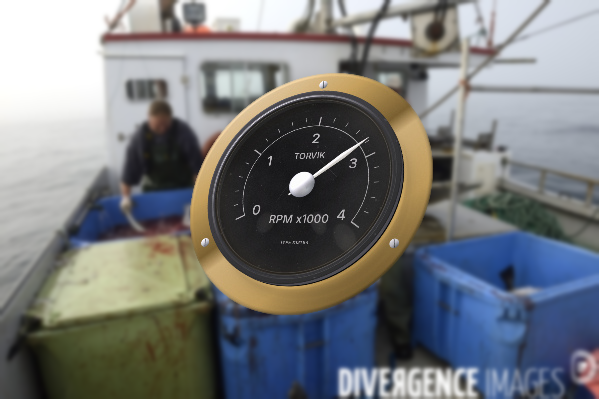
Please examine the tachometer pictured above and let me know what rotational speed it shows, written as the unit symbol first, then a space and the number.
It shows rpm 2800
